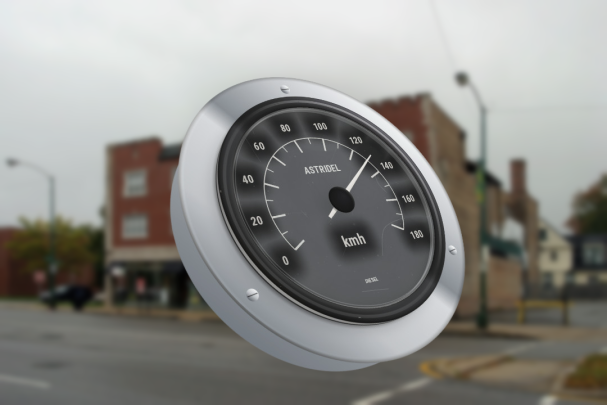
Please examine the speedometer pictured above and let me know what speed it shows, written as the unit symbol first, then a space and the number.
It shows km/h 130
